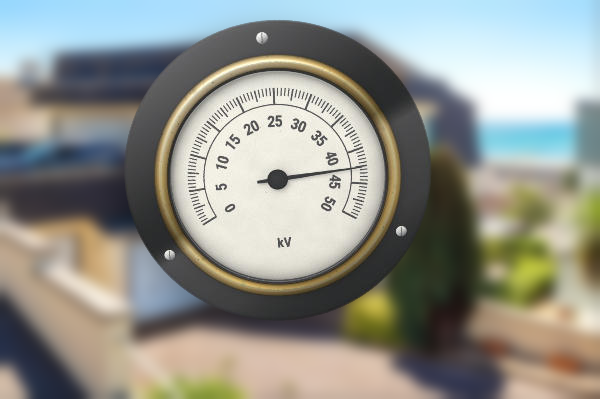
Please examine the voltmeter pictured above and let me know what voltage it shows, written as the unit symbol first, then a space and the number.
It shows kV 42.5
